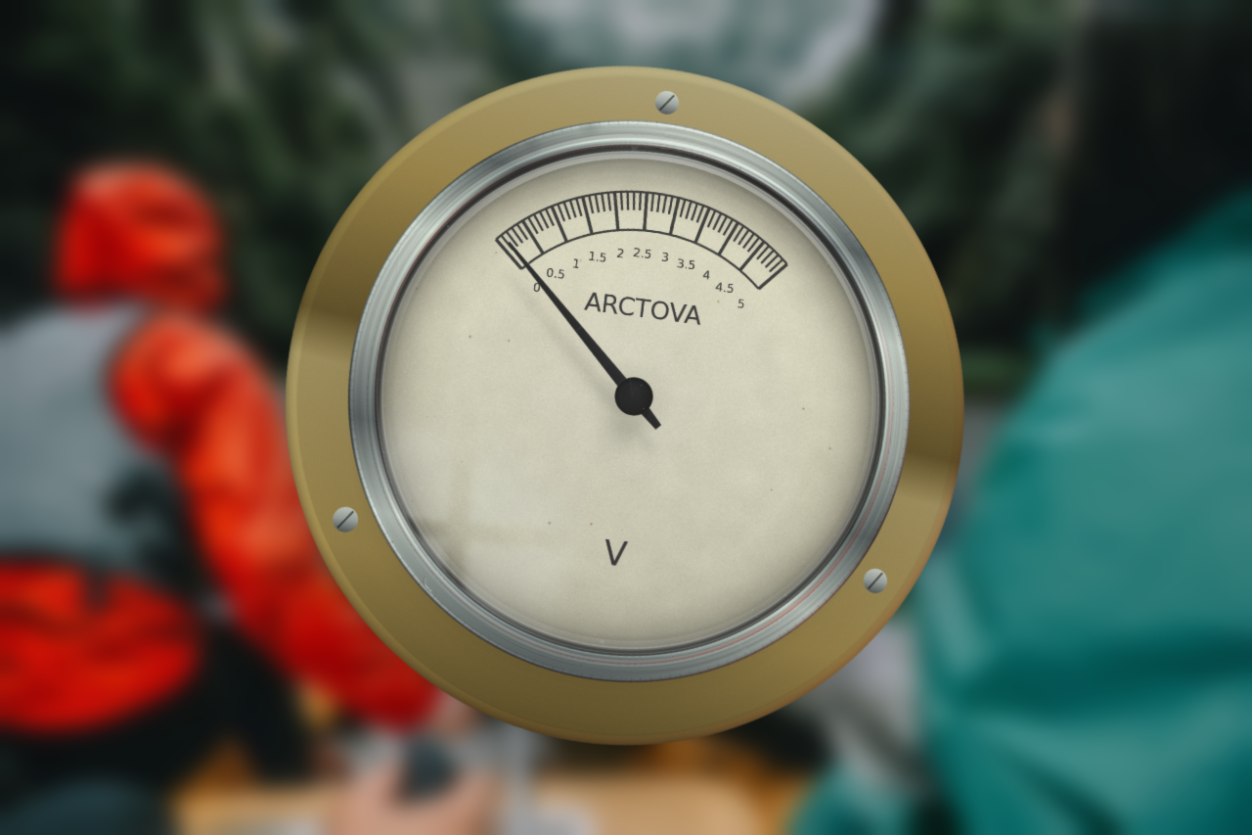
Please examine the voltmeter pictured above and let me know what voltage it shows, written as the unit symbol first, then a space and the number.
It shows V 0.1
